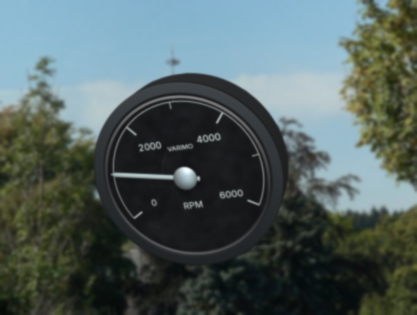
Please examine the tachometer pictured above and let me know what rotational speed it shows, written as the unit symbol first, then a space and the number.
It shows rpm 1000
